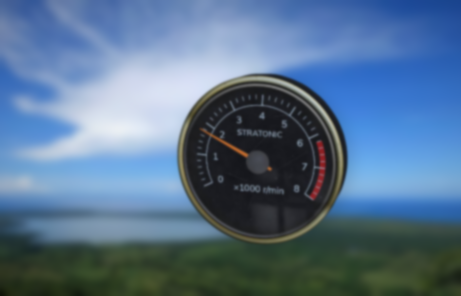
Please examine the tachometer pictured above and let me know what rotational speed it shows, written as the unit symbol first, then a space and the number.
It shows rpm 1800
